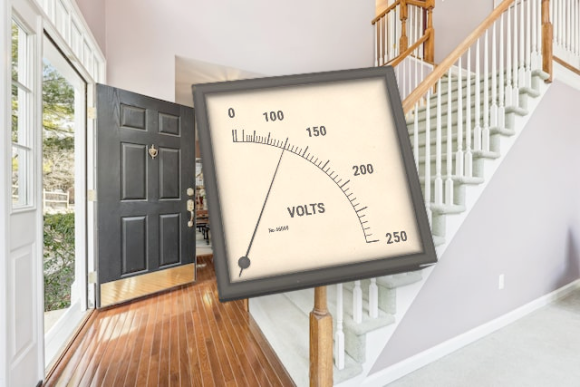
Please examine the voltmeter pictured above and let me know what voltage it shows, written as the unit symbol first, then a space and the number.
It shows V 125
